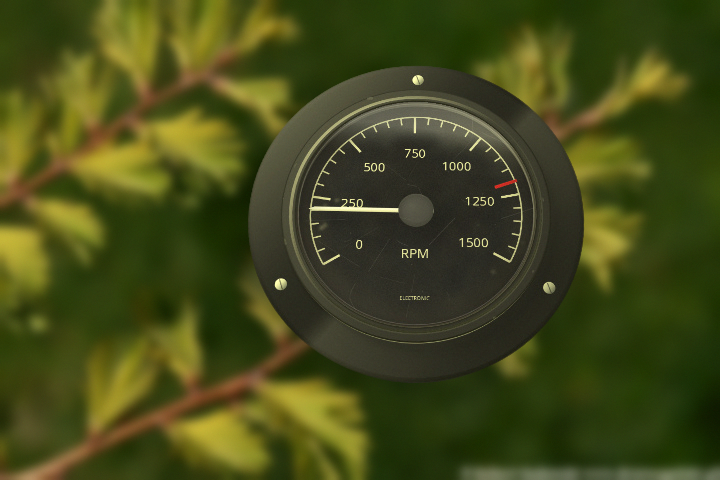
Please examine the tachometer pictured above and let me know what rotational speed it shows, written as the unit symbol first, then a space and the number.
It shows rpm 200
